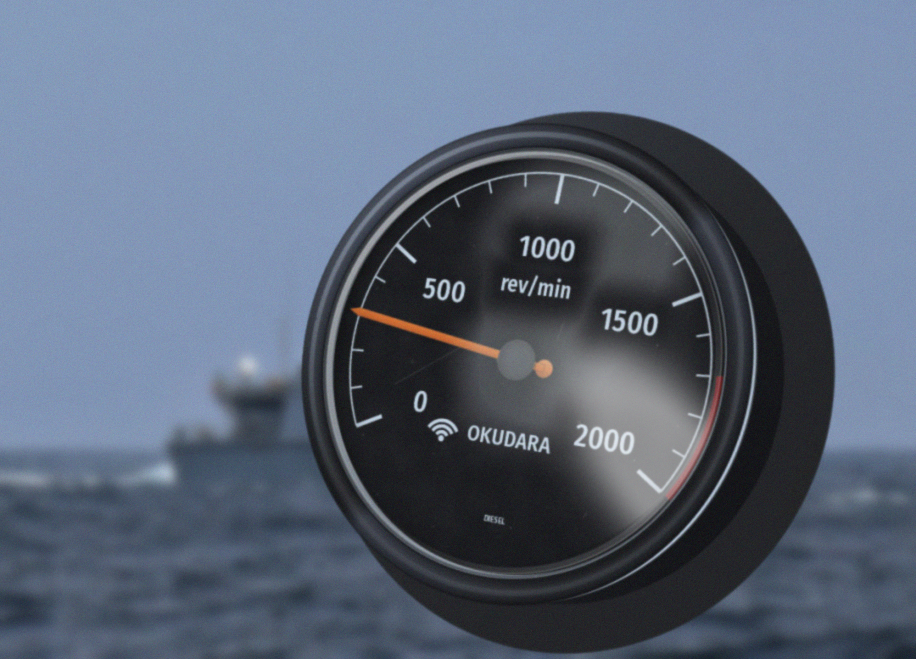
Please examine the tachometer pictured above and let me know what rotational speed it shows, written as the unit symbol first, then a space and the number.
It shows rpm 300
